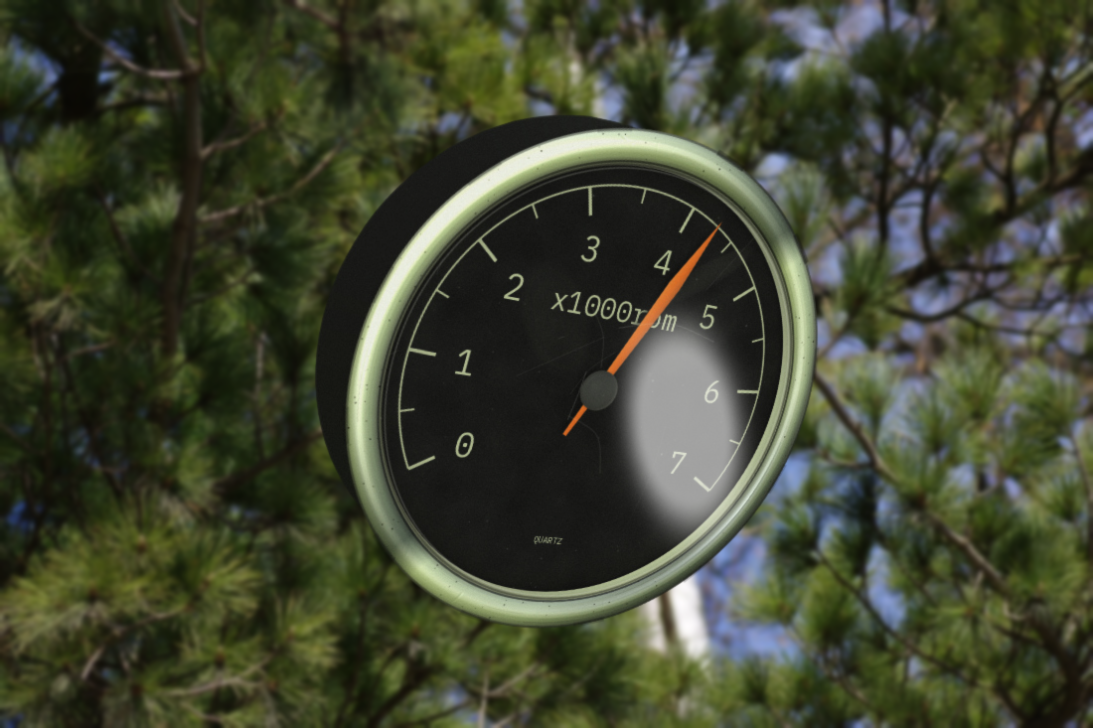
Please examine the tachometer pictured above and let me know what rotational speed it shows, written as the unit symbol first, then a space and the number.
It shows rpm 4250
